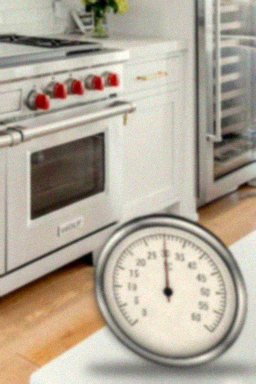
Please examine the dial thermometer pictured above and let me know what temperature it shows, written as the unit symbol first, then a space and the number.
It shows °C 30
